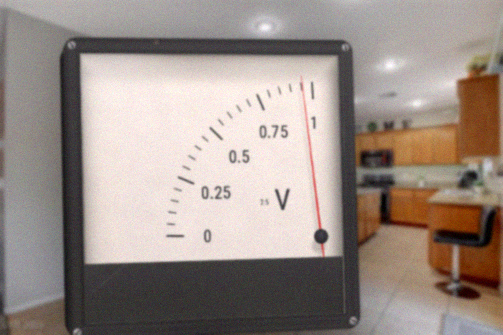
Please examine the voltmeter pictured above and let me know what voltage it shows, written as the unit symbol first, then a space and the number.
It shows V 0.95
